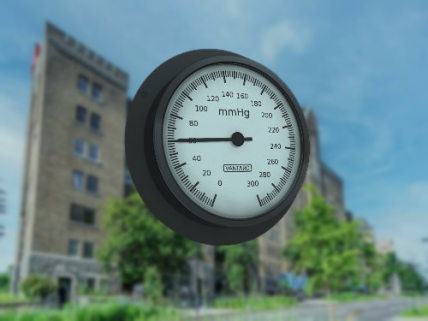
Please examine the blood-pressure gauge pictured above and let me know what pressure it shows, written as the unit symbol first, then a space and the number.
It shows mmHg 60
